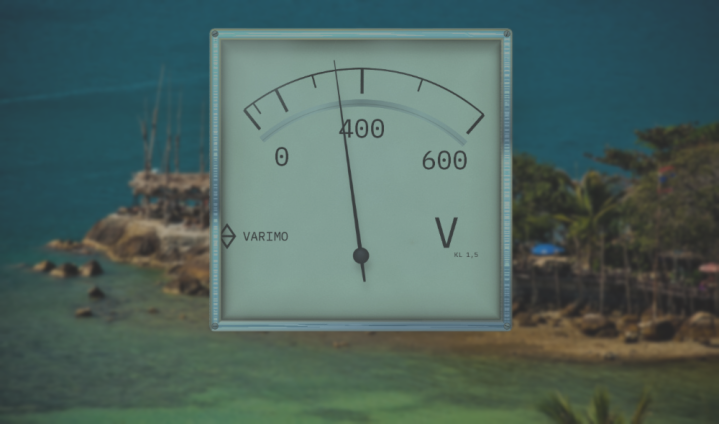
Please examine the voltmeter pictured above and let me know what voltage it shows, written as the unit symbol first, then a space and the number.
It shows V 350
